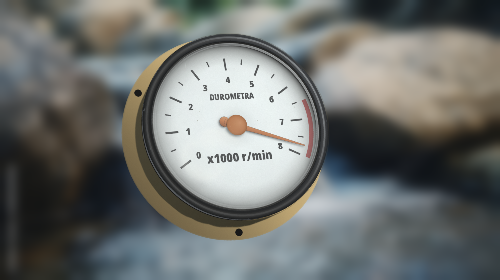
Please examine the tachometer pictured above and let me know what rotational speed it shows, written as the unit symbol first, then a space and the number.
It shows rpm 7750
